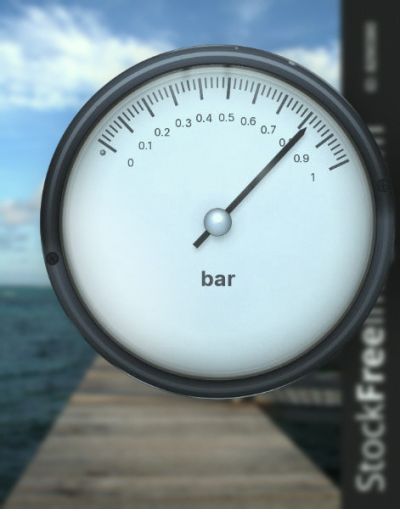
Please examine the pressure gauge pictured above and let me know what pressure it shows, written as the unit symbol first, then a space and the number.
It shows bar 0.82
